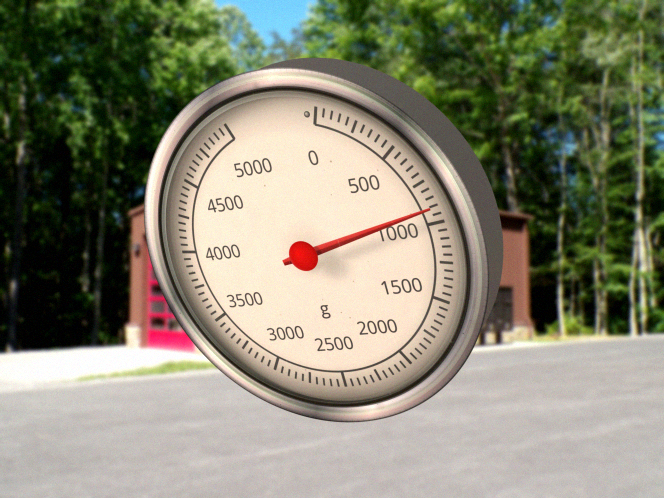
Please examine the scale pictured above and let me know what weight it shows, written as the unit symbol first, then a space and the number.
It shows g 900
